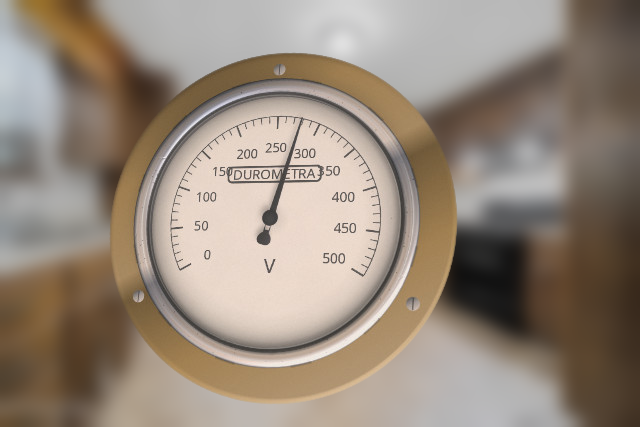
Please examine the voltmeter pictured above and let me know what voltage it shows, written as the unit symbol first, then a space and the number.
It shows V 280
